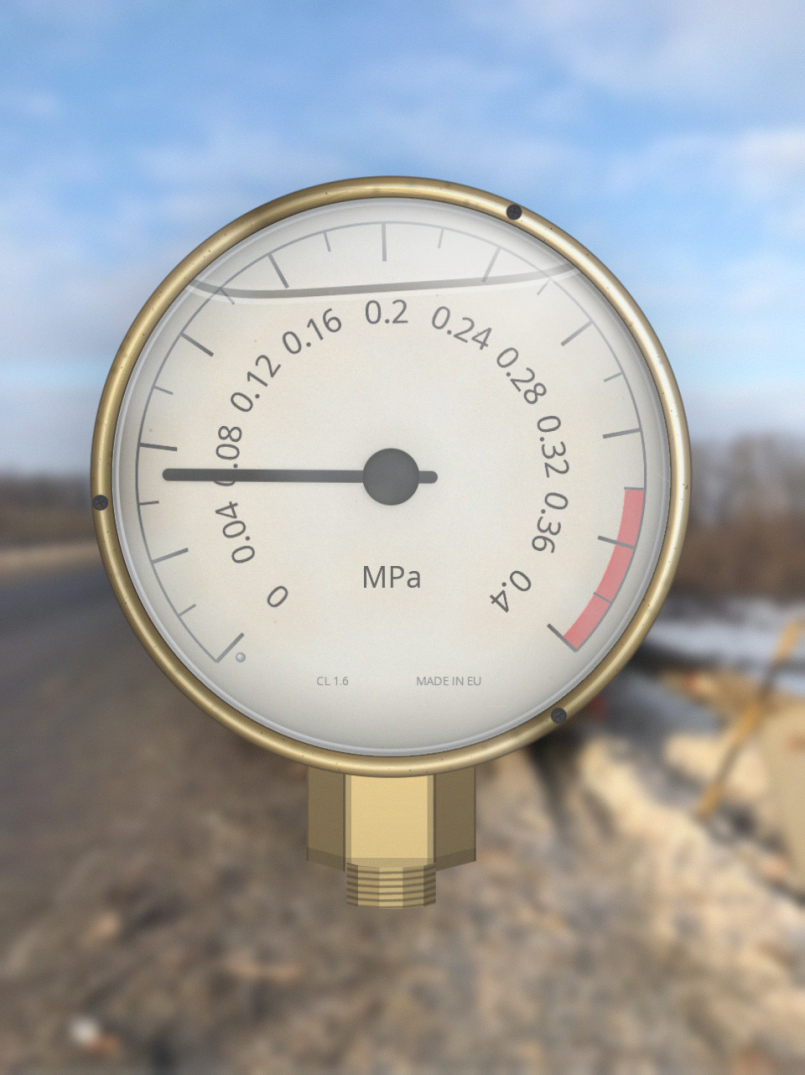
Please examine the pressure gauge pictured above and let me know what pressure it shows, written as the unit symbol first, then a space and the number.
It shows MPa 0.07
